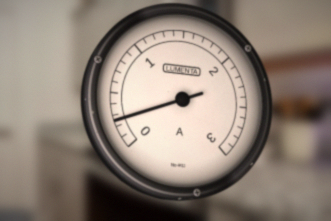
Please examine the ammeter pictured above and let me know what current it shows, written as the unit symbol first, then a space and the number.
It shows A 0.25
